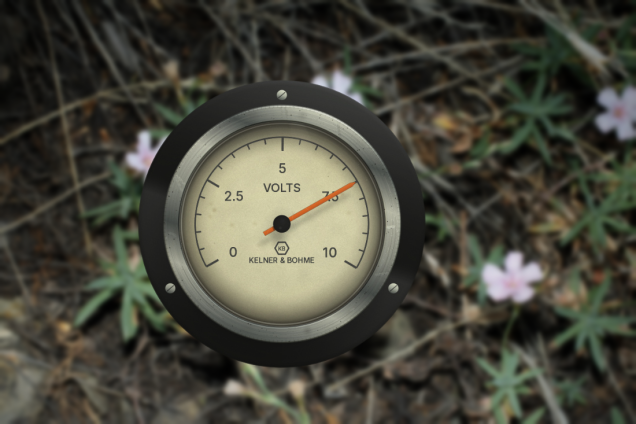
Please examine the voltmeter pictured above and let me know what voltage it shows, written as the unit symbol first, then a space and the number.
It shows V 7.5
